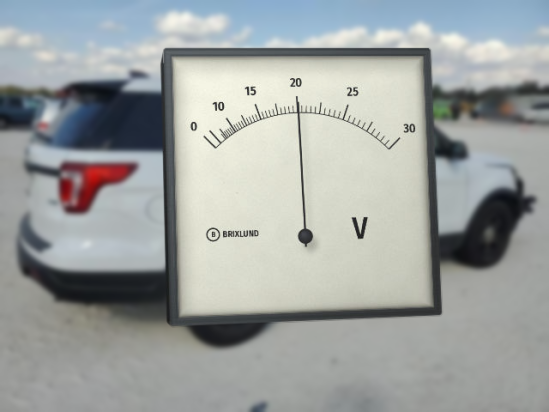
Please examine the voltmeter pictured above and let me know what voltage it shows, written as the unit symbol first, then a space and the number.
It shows V 20
